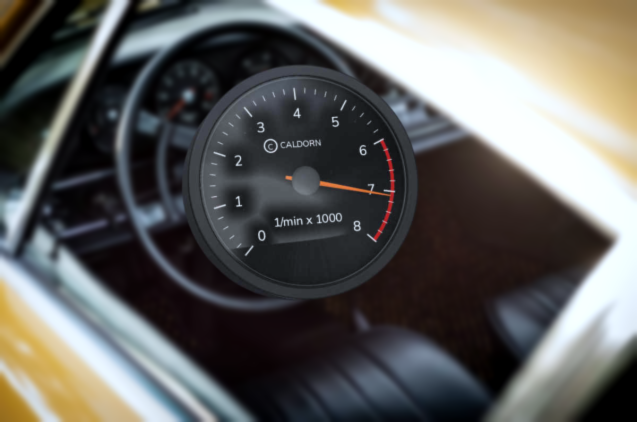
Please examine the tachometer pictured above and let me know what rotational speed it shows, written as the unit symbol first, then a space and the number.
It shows rpm 7100
